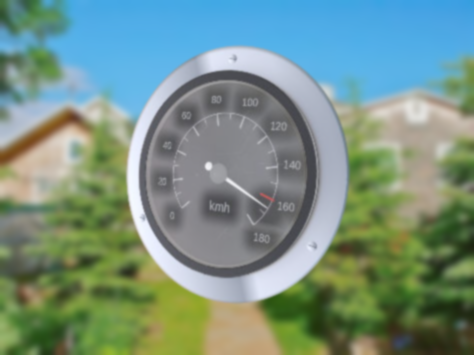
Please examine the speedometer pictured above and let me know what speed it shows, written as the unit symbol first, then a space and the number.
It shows km/h 165
